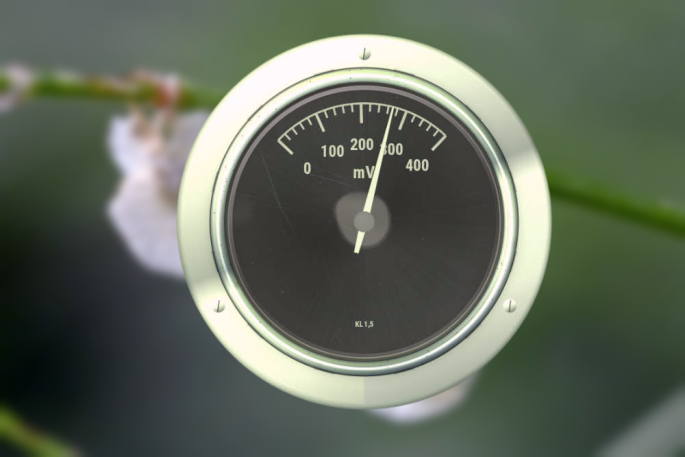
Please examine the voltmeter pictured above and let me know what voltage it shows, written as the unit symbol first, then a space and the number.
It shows mV 270
